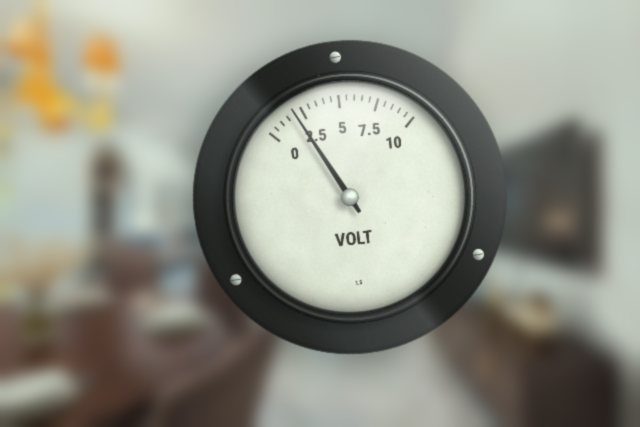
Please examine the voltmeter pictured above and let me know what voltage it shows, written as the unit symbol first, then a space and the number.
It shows V 2
